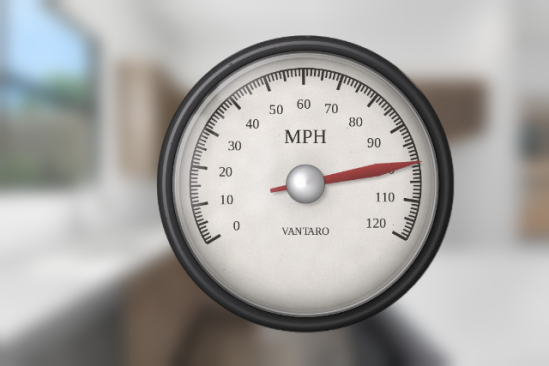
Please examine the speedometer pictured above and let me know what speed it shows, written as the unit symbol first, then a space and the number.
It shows mph 100
